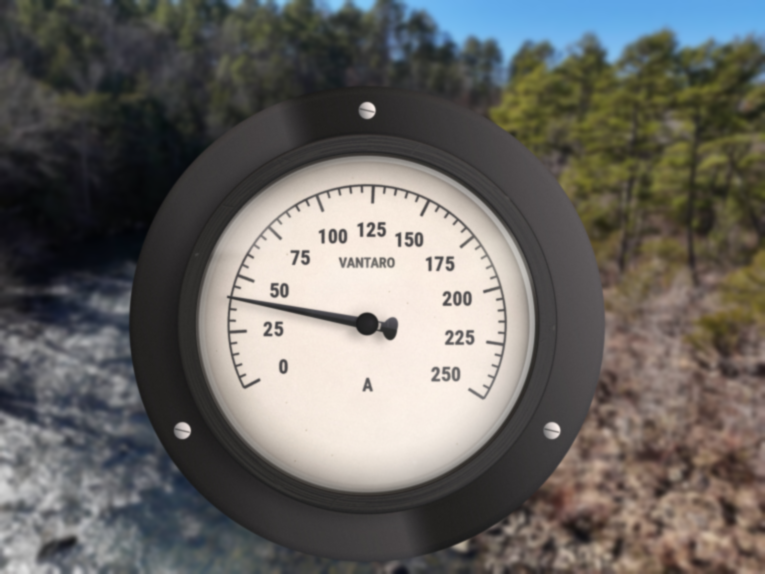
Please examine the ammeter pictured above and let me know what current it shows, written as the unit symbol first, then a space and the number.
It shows A 40
